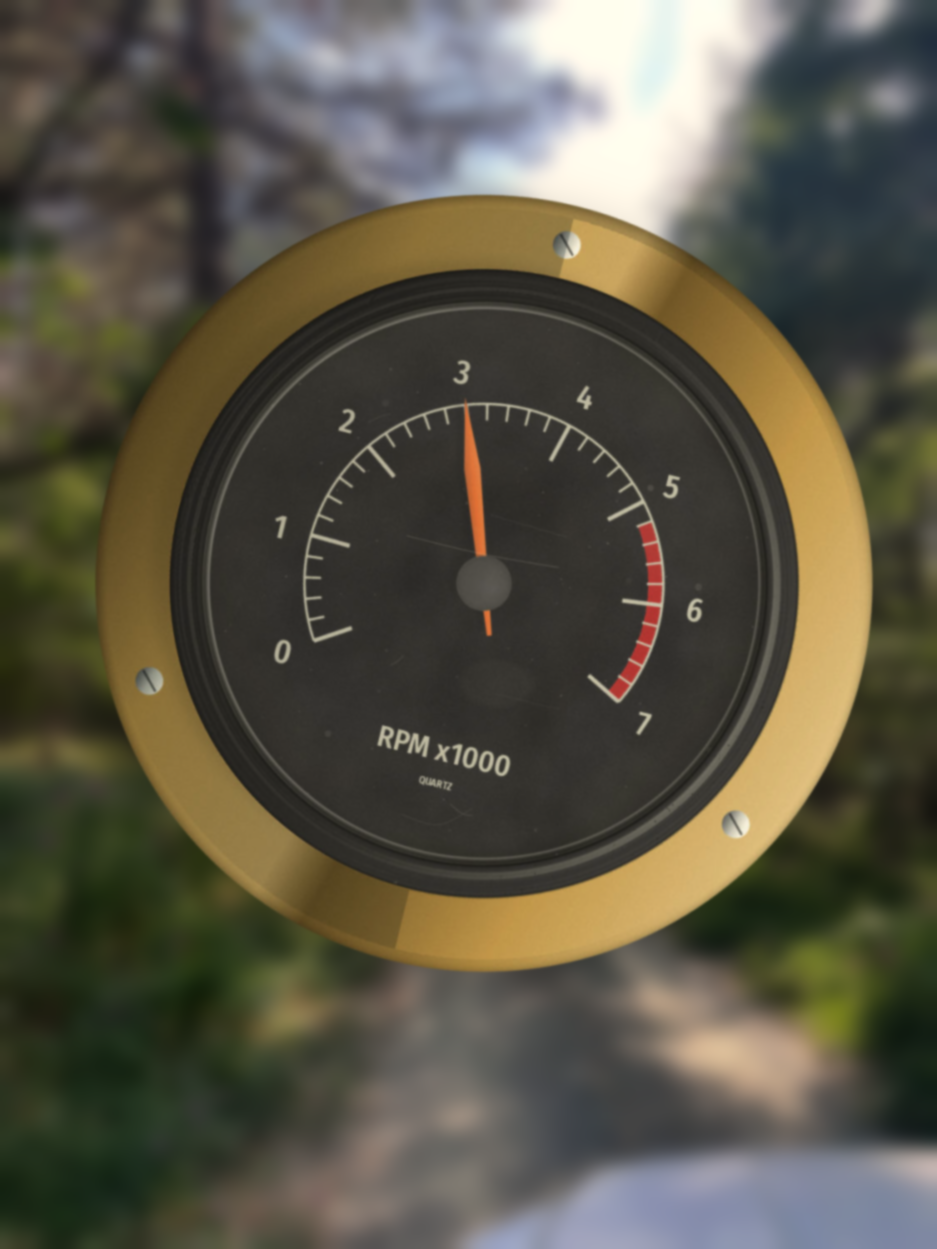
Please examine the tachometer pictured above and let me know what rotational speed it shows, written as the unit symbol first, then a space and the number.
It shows rpm 3000
